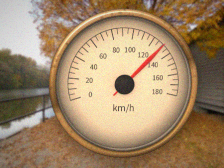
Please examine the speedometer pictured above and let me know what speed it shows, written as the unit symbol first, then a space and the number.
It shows km/h 130
